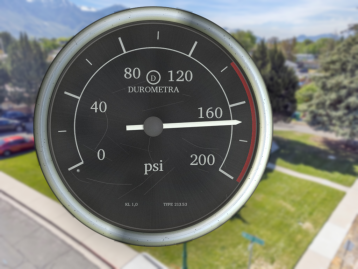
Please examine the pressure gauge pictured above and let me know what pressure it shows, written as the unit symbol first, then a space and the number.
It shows psi 170
